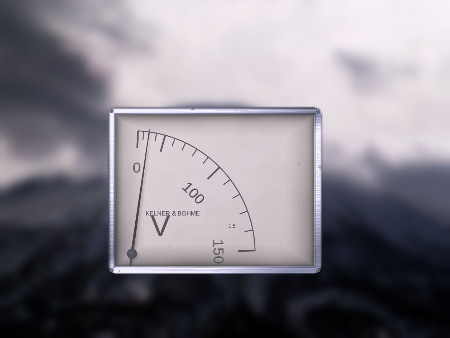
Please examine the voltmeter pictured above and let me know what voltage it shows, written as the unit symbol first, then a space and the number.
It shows V 30
